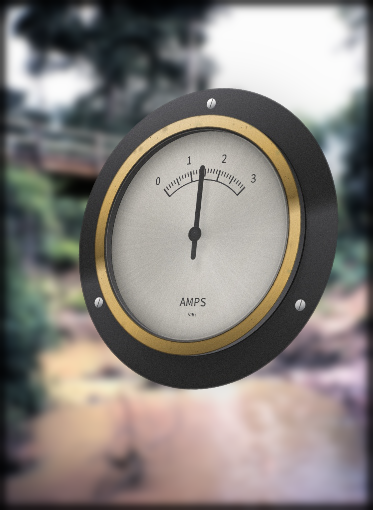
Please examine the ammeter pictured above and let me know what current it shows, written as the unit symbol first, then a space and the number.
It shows A 1.5
